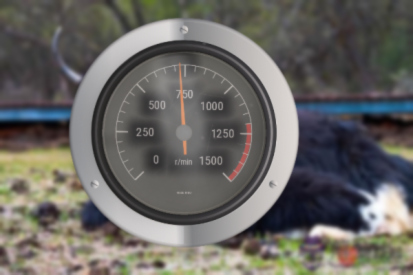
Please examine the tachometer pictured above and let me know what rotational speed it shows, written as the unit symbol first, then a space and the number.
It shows rpm 725
